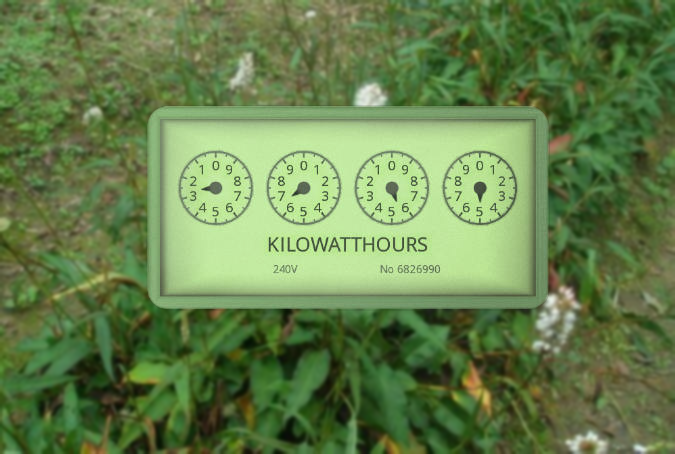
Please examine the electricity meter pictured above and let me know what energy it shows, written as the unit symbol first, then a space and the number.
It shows kWh 2655
